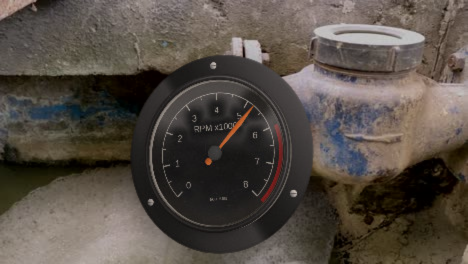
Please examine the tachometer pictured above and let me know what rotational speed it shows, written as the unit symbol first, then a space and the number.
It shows rpm 5250
